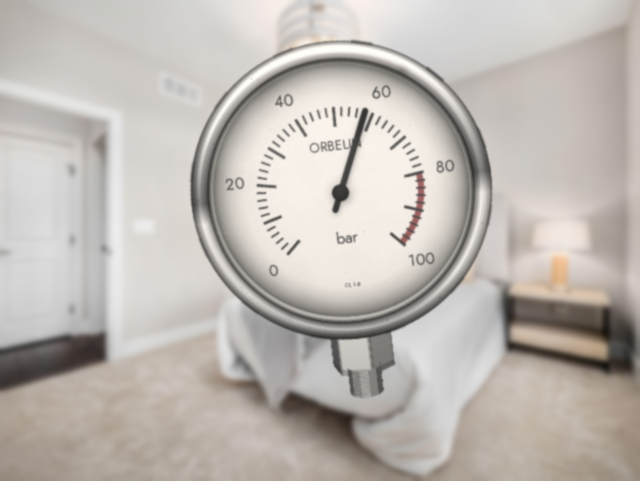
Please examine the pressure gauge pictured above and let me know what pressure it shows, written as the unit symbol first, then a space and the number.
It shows bar 58
